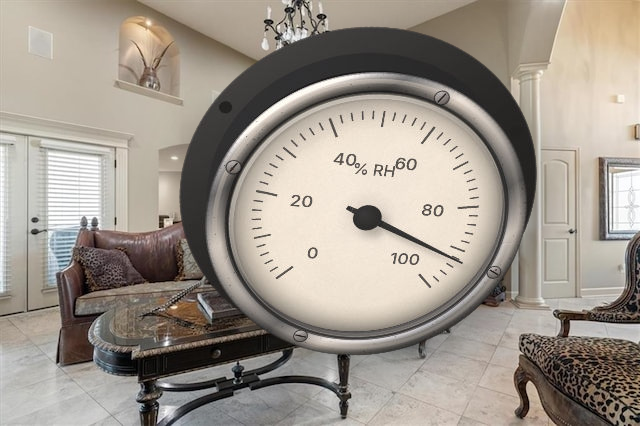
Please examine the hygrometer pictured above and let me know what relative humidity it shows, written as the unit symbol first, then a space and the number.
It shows % 92
